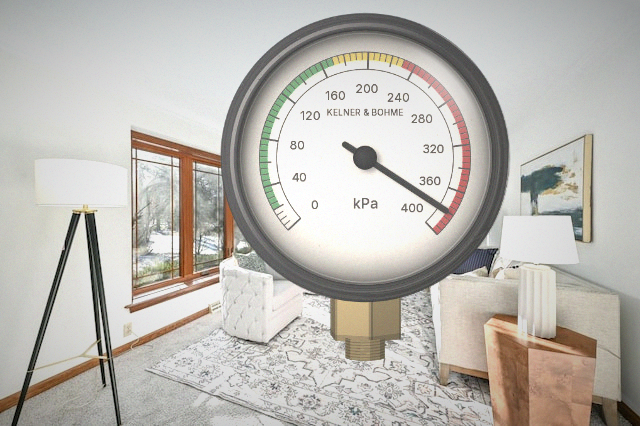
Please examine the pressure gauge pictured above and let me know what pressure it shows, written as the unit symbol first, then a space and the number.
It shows kPa 380
